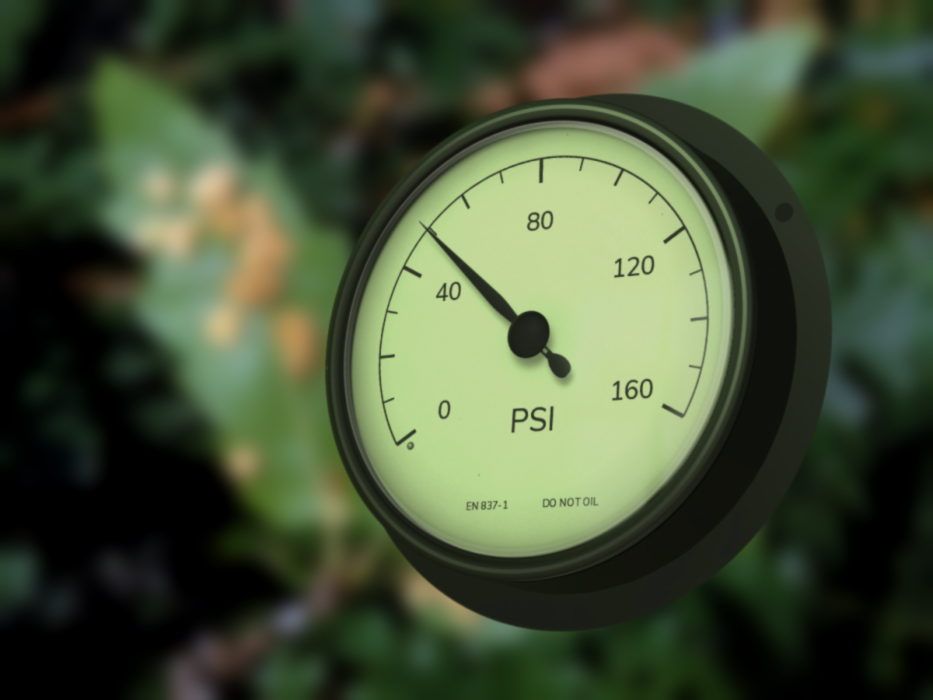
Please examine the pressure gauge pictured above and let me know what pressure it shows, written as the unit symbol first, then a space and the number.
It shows psi 50
